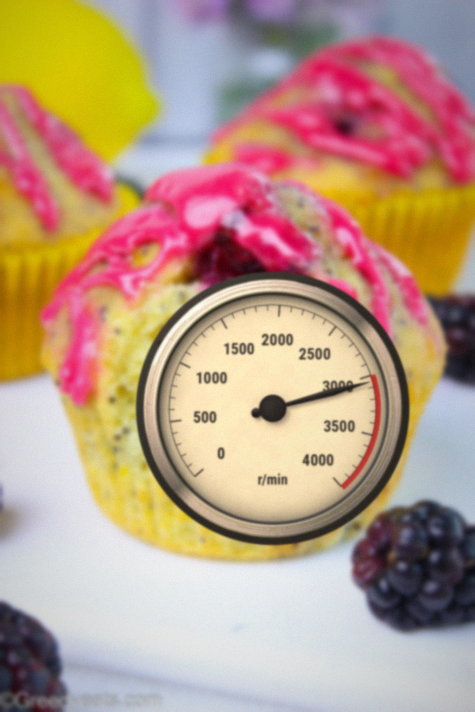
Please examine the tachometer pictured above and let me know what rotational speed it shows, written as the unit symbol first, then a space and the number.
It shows rpm 3050
